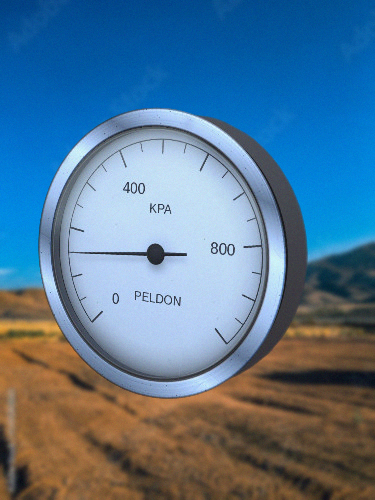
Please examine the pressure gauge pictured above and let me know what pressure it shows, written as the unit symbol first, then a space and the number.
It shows kPa 150
